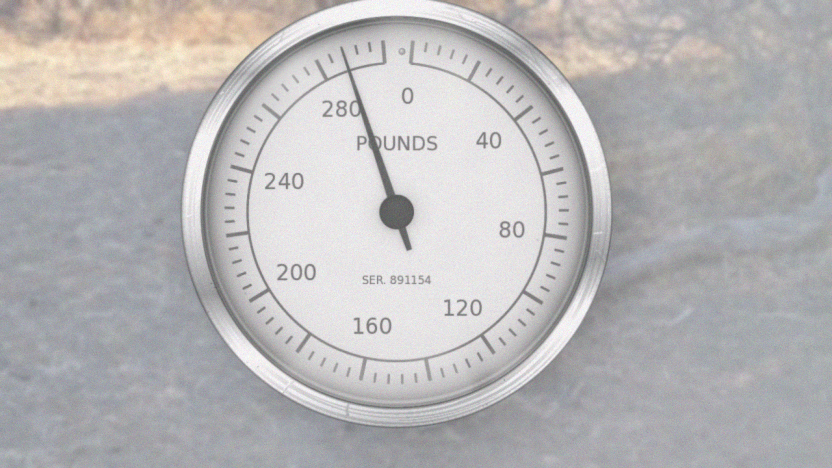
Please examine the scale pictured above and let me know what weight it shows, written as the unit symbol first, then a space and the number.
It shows lb 288
